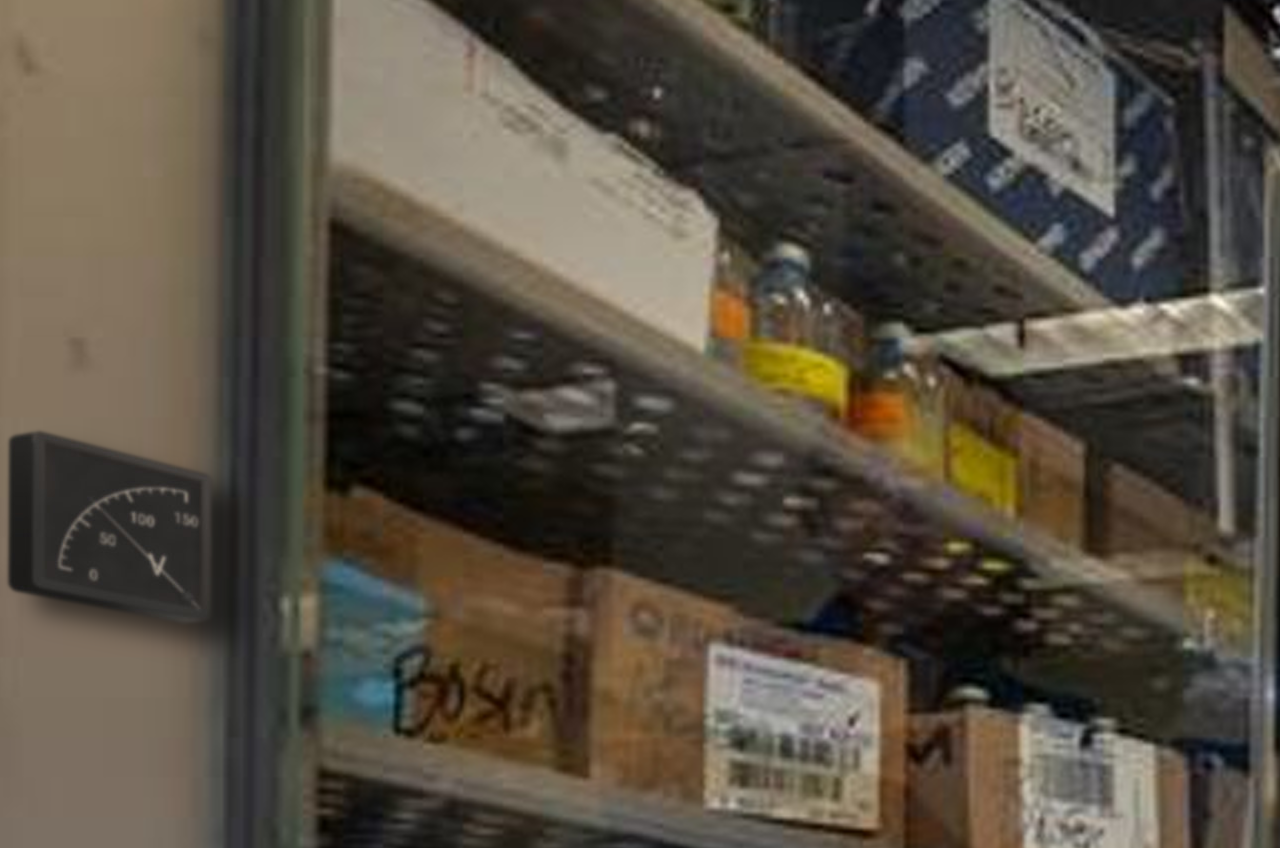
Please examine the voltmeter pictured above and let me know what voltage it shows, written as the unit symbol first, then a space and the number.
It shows V 70
